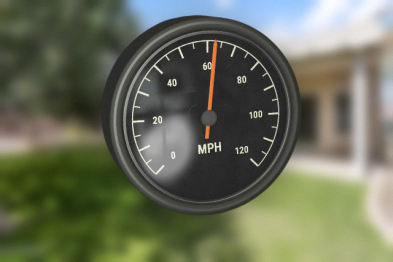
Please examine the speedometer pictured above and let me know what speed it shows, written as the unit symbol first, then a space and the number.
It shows mph 62.5
